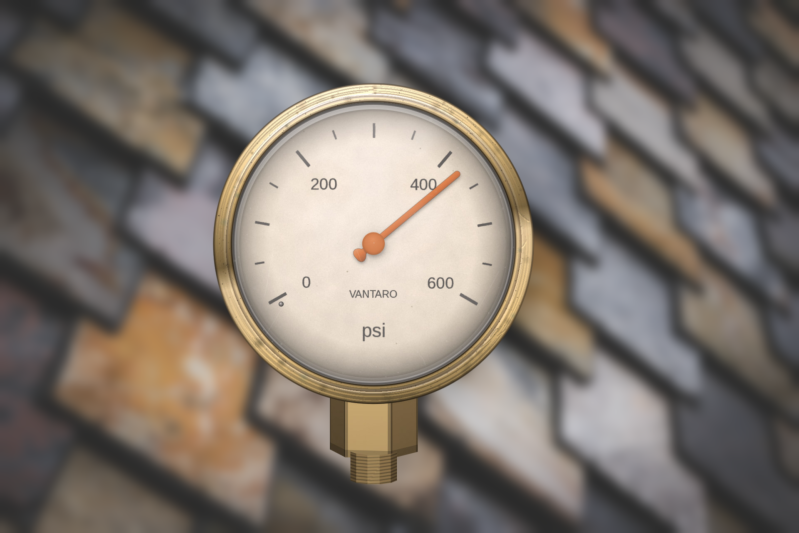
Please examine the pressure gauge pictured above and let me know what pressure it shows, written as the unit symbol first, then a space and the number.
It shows psi 425
